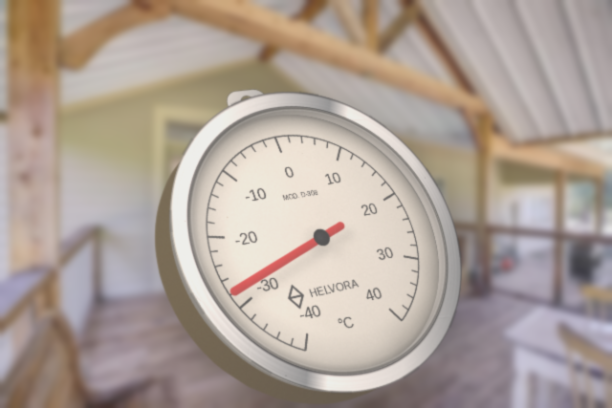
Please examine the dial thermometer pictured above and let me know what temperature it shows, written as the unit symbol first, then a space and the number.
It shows °C -28
